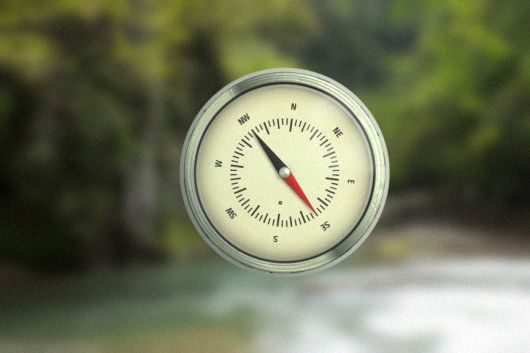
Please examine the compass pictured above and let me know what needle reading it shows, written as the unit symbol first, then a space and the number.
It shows ° 135
